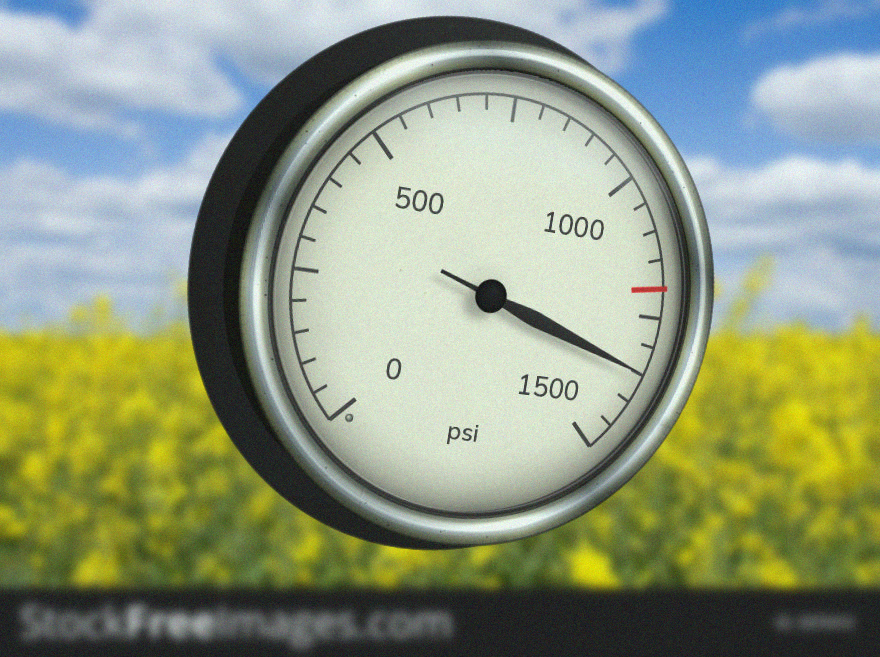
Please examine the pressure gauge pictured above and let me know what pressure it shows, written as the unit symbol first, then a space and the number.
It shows psi 1350
